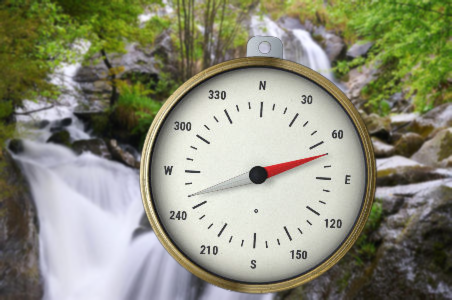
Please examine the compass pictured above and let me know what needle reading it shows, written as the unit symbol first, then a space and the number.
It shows ° 70
